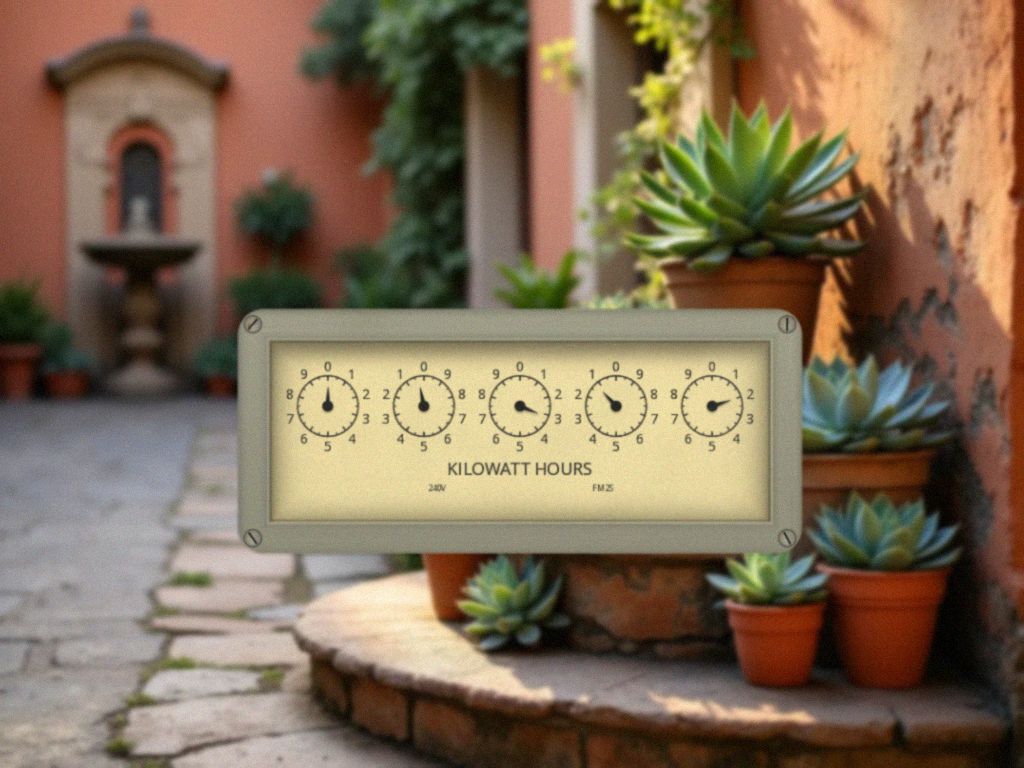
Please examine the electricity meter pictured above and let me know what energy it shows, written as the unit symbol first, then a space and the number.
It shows kWh 312
